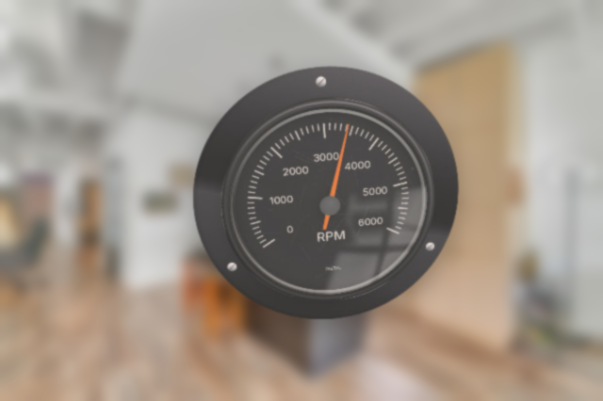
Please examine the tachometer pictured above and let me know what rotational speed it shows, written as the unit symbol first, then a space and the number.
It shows rpm 3400
